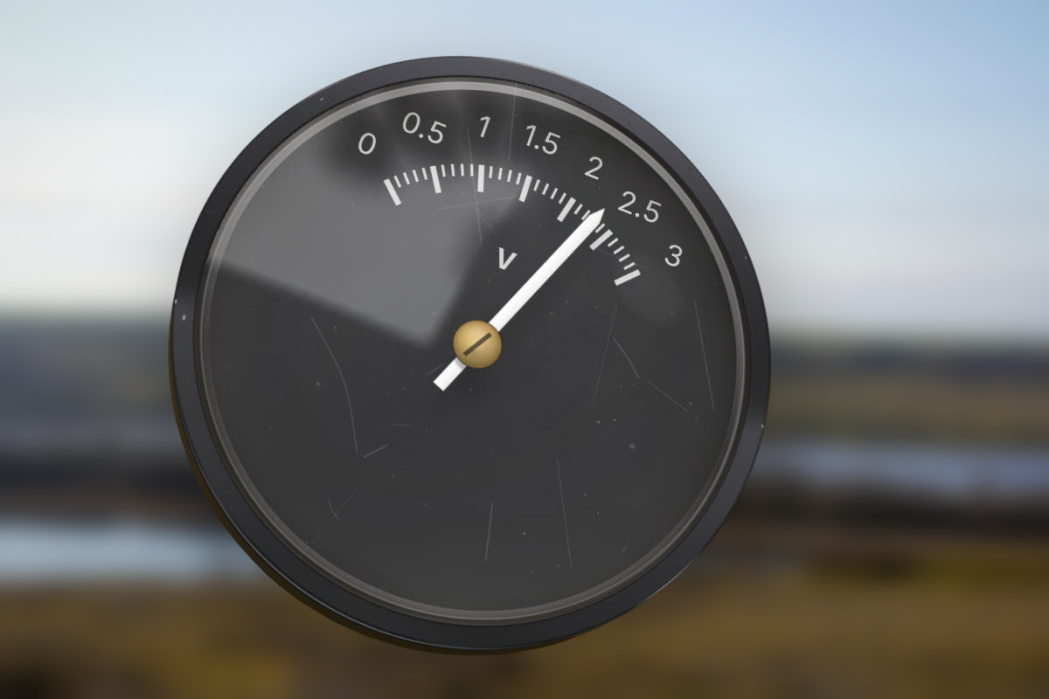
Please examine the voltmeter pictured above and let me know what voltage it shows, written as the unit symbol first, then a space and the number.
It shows V 2.3
